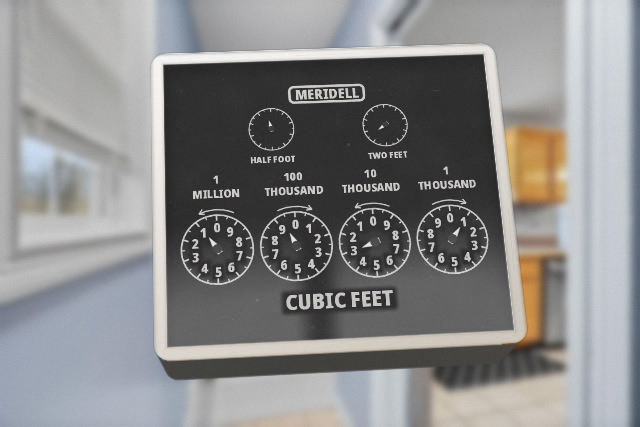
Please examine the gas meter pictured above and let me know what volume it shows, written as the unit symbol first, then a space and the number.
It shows ft³ 93100
